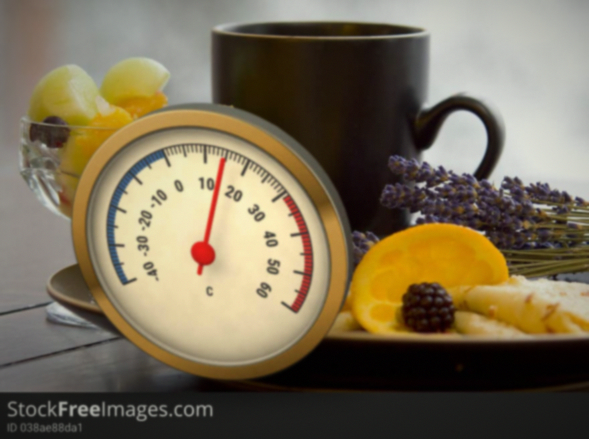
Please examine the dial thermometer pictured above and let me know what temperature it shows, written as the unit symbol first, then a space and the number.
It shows °C 15
